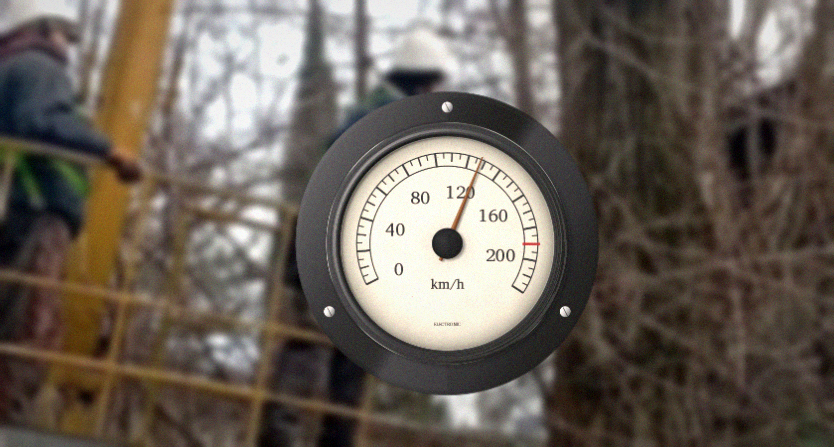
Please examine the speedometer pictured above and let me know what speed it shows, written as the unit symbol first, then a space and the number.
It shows km/h 127.5
